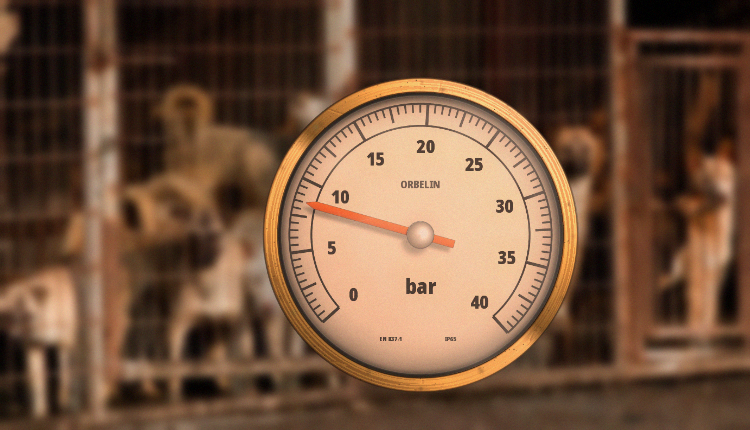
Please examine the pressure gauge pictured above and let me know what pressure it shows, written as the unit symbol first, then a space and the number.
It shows bar 8.5
